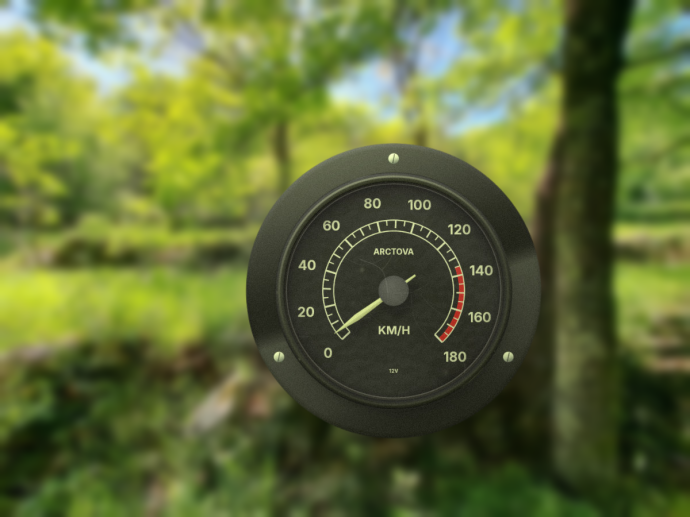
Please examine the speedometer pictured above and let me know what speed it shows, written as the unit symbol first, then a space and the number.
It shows km/h 5
